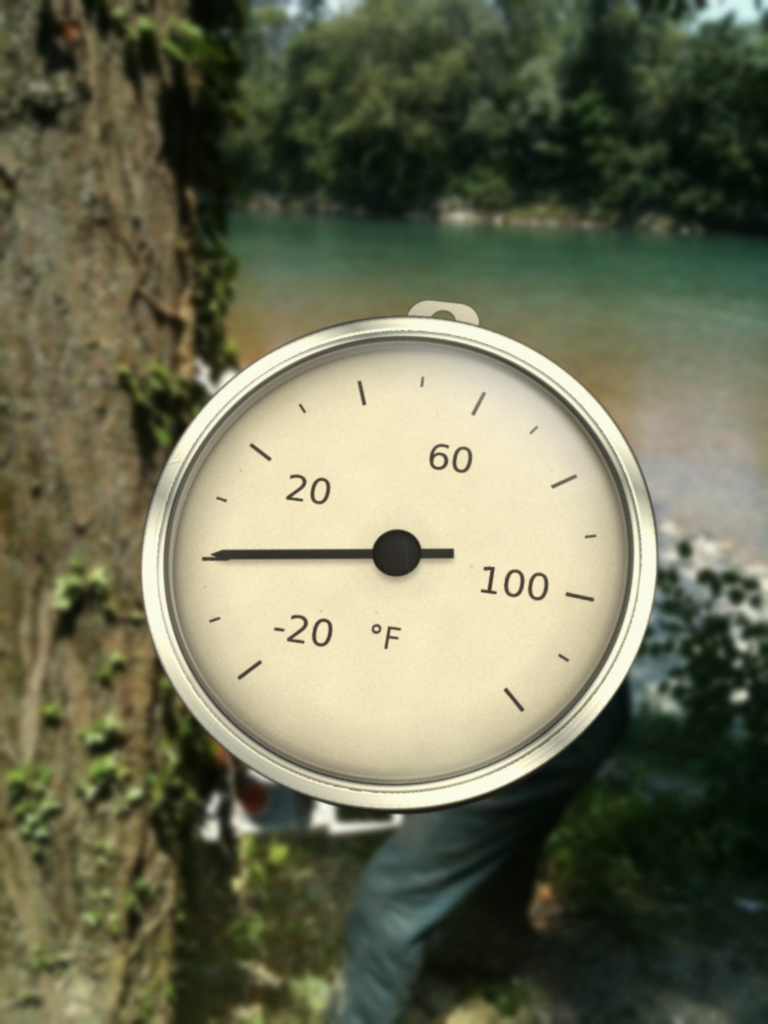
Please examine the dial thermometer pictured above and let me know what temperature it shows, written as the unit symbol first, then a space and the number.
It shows °F 0
